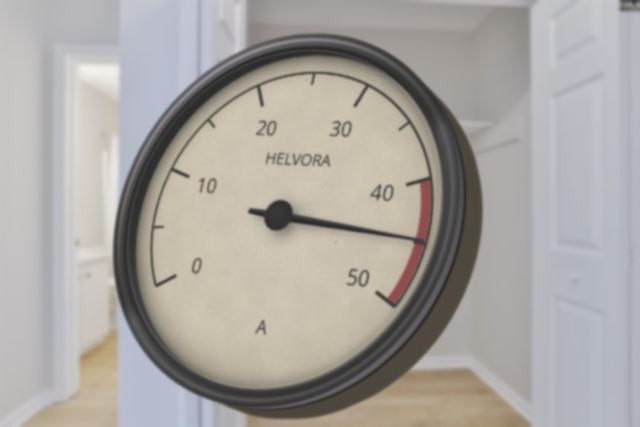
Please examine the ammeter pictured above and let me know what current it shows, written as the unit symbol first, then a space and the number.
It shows A 45
